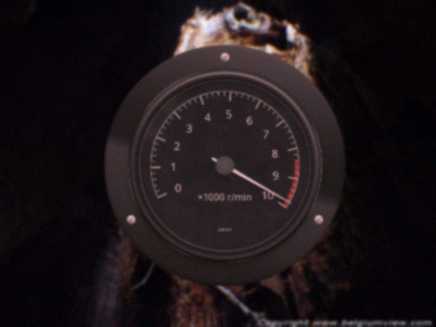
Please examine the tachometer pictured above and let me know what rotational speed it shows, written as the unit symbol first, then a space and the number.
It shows rpm 9800
